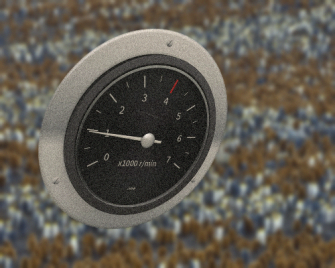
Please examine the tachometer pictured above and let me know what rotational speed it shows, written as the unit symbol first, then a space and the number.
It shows rpm 1000
